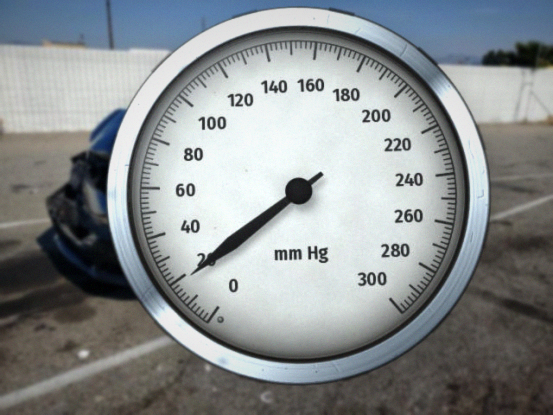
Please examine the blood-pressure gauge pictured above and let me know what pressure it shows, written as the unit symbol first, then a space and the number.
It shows mmHg 18
